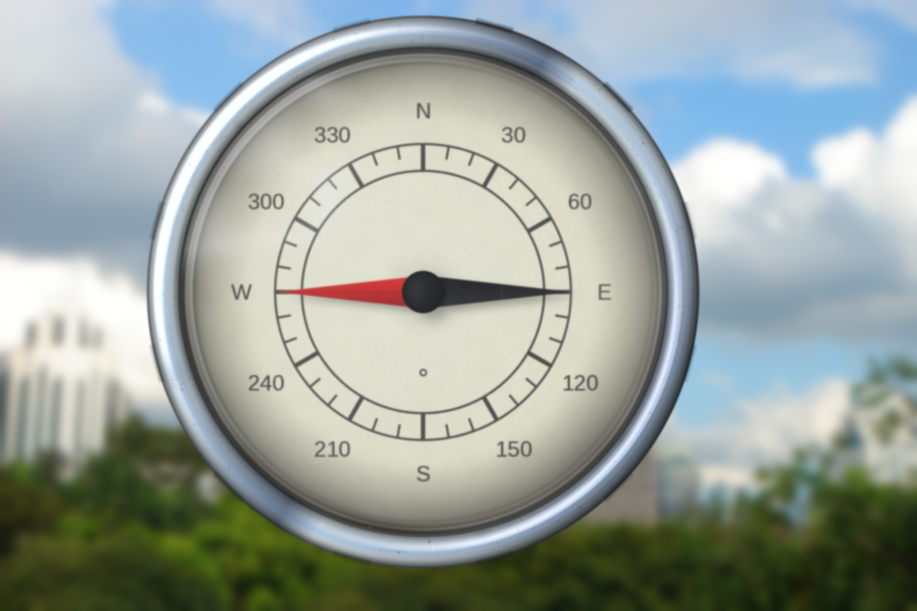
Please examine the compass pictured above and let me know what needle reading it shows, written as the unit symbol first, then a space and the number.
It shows ° 270
